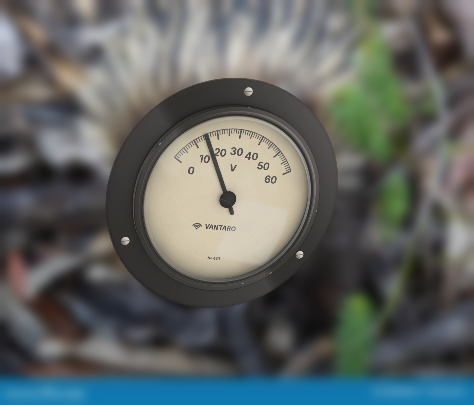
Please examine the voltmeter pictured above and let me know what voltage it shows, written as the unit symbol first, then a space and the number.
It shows V 15
